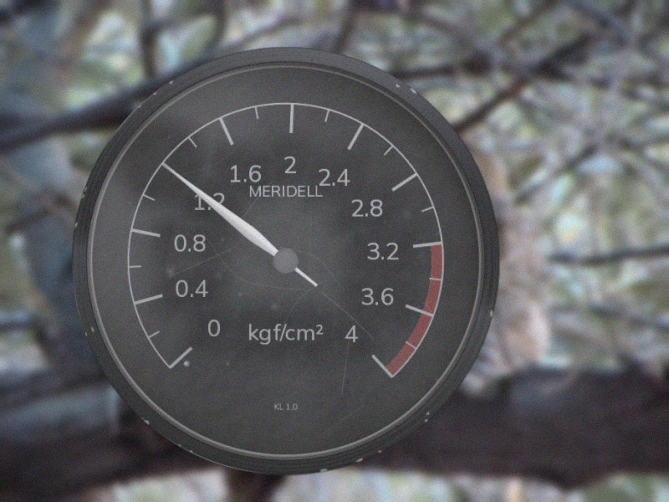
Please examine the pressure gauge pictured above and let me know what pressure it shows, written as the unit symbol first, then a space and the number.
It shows kg/cm² 1.2
